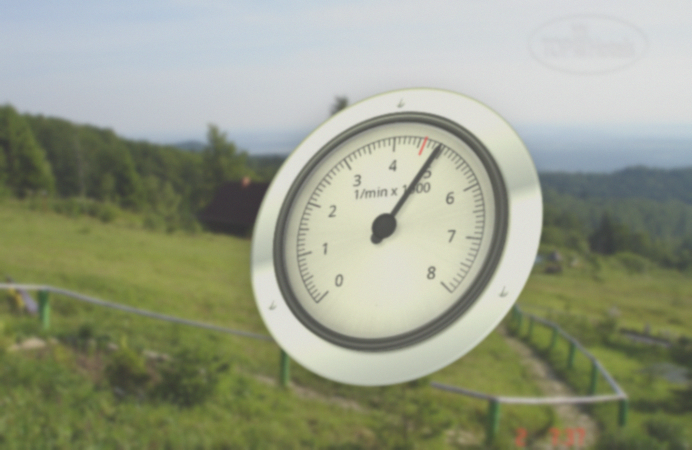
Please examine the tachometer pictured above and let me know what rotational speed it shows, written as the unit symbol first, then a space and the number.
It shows rpm 5000
